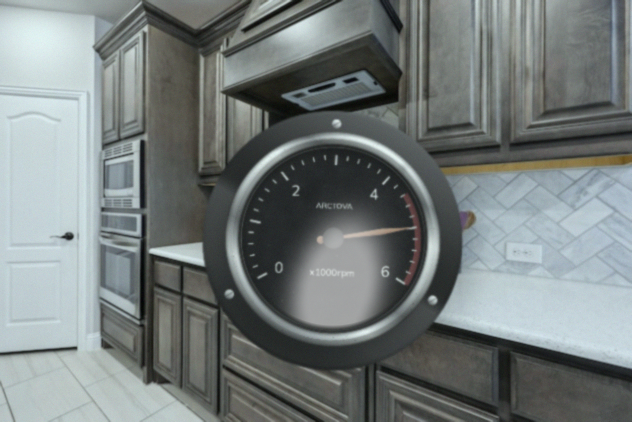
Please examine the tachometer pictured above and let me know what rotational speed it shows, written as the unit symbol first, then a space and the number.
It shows rpm 5000
